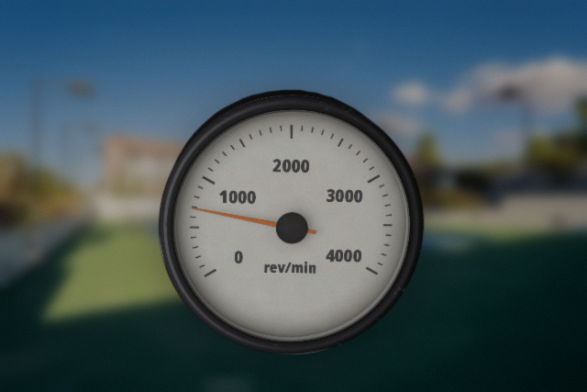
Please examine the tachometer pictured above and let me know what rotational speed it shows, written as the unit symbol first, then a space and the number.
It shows rpm 700
